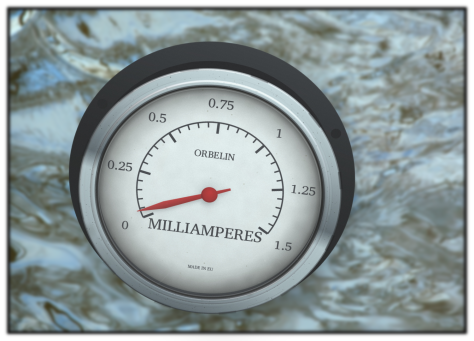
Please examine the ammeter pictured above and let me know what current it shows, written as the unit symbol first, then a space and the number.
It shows mA 0.05
